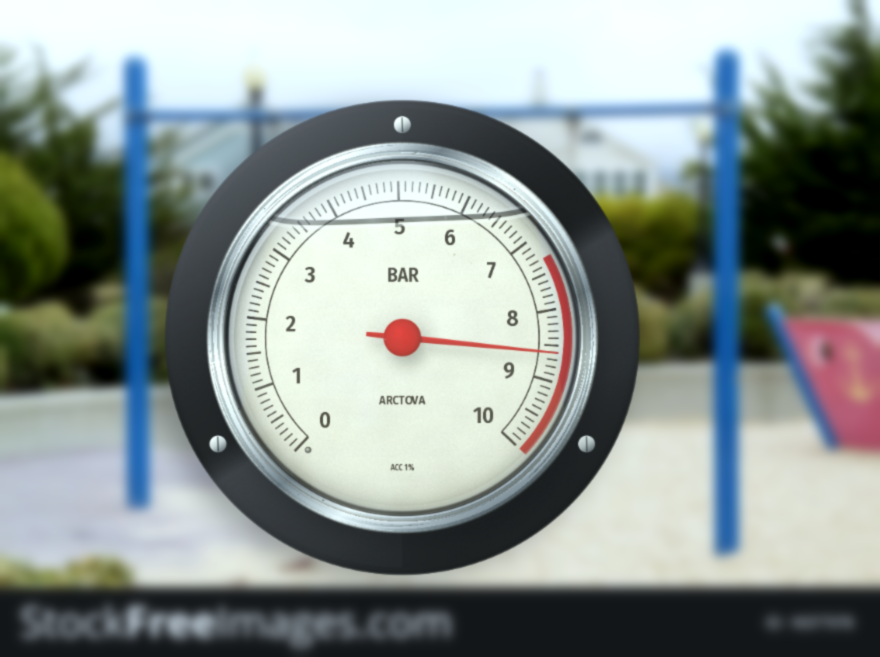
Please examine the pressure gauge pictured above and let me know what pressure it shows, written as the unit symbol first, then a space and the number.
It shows bar 8.6
